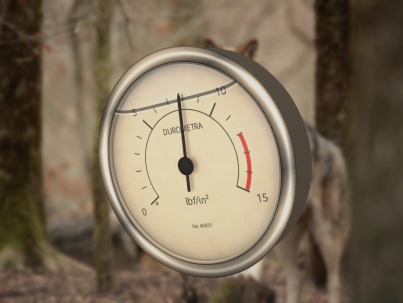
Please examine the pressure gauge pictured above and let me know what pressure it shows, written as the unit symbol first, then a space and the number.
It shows psi 8
